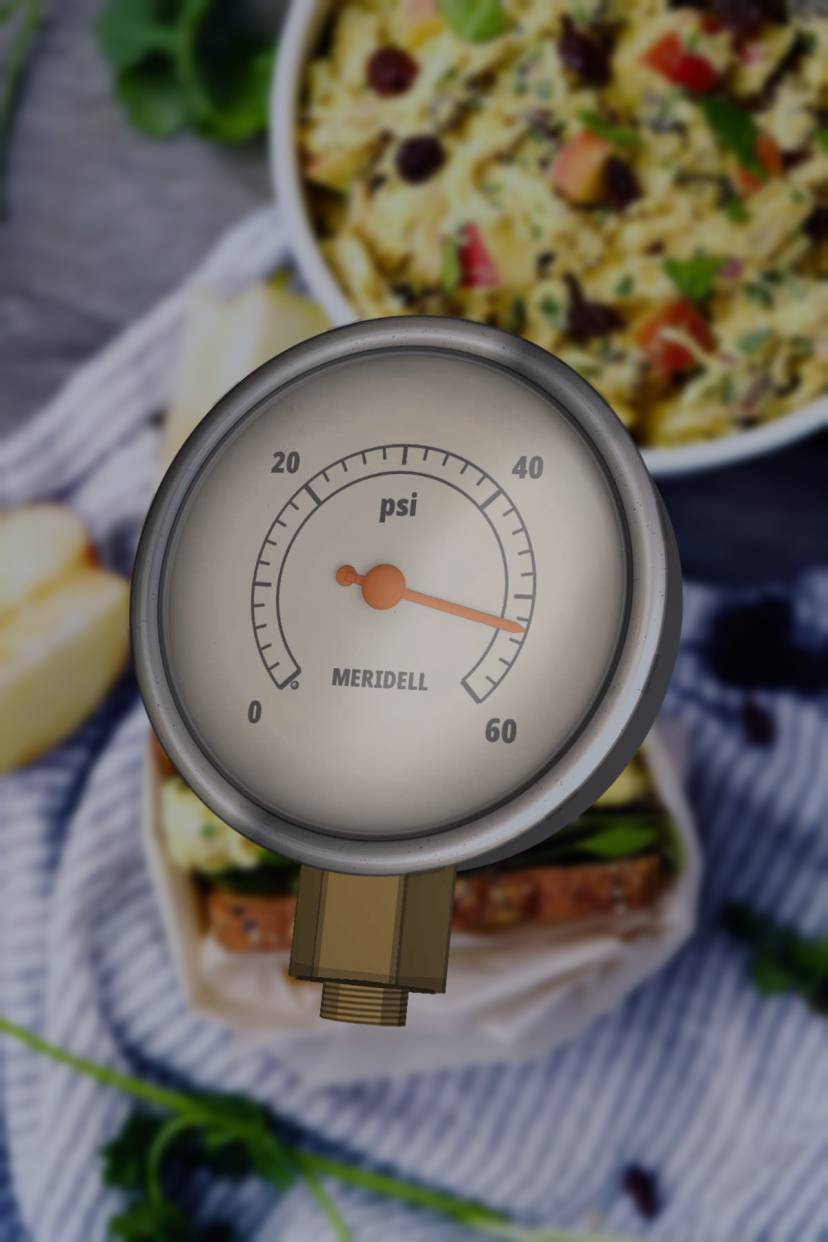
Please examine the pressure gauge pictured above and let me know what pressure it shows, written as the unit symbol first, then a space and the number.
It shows psi 53
